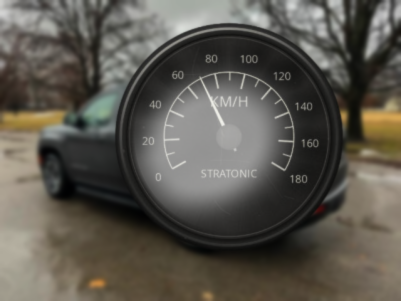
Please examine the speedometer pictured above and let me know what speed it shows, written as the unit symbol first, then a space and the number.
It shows km/h 70
